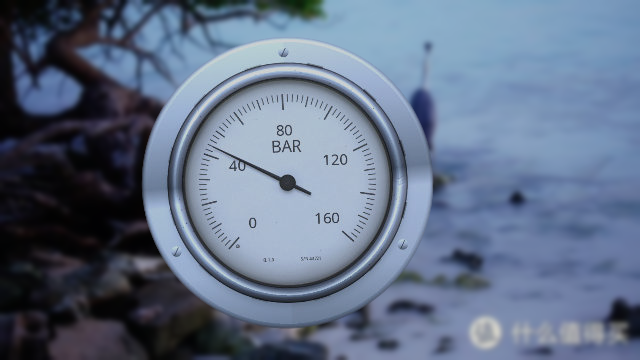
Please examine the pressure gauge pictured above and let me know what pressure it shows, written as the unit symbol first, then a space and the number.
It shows bar 44
